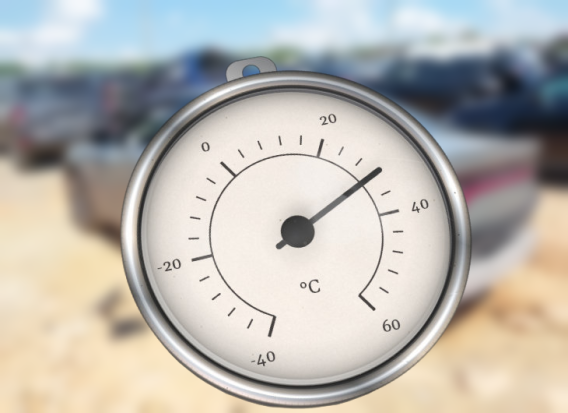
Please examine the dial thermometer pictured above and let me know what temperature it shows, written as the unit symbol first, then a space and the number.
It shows °C 32
